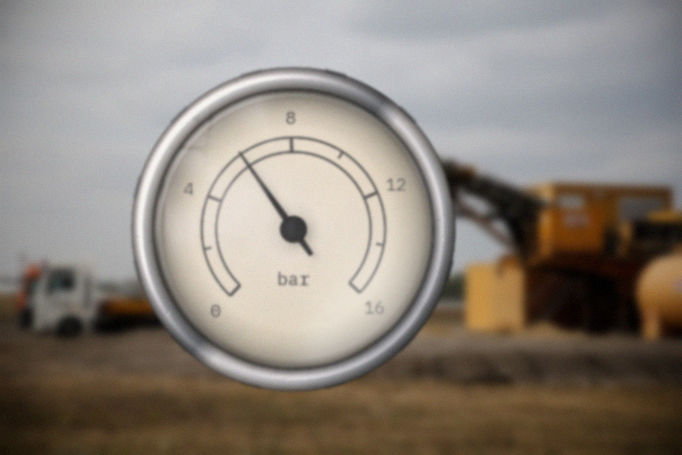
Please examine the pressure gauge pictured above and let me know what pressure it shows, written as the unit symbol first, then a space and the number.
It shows bar 6
